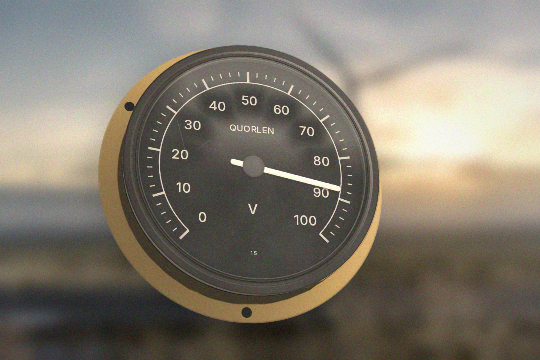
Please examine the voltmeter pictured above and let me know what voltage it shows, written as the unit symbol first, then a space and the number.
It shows V 88
